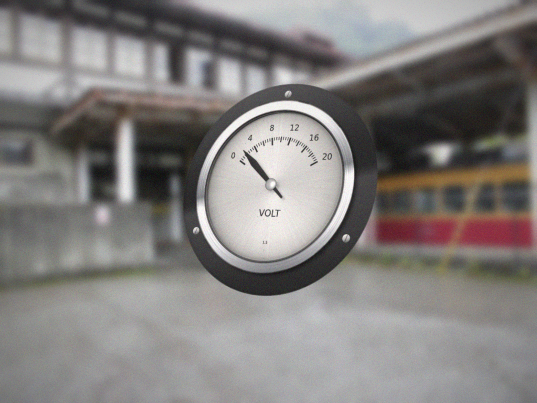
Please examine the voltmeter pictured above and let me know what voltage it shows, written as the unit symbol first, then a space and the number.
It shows V 2
